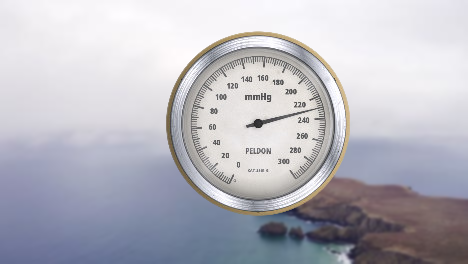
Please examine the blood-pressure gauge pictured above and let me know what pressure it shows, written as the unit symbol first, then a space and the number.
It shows mmHg 230
